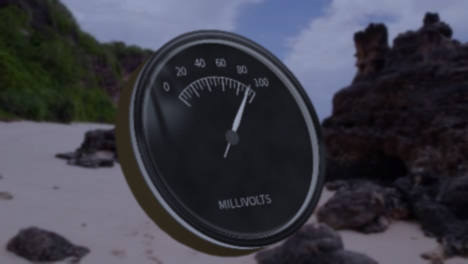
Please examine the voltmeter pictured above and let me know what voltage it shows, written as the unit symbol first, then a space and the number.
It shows mV 90
